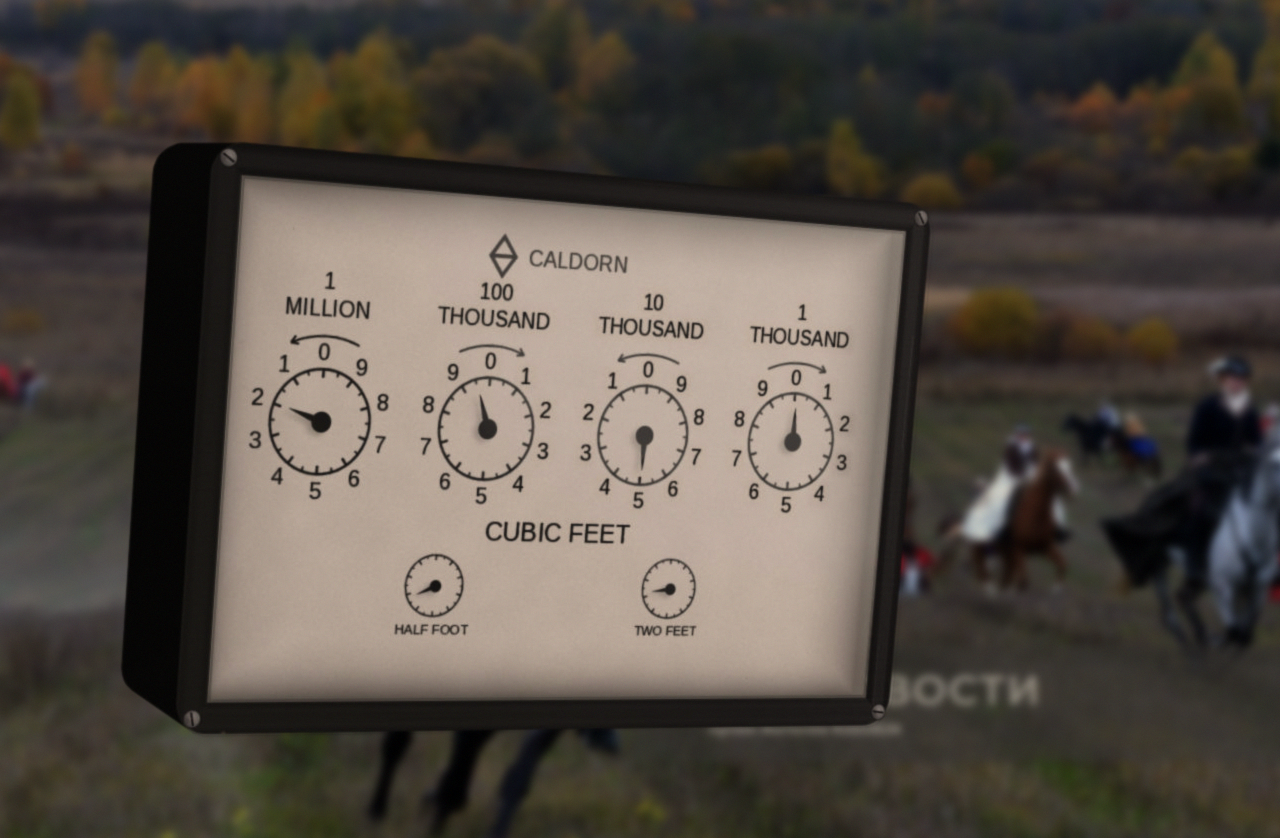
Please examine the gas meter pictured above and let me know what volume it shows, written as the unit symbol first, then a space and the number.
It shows ft³ 195000
